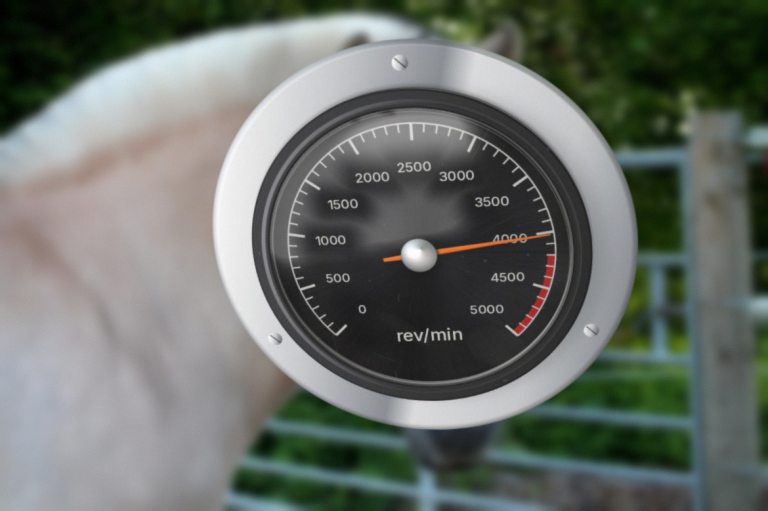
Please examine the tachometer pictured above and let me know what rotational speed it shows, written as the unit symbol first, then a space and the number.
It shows rpm 4000
